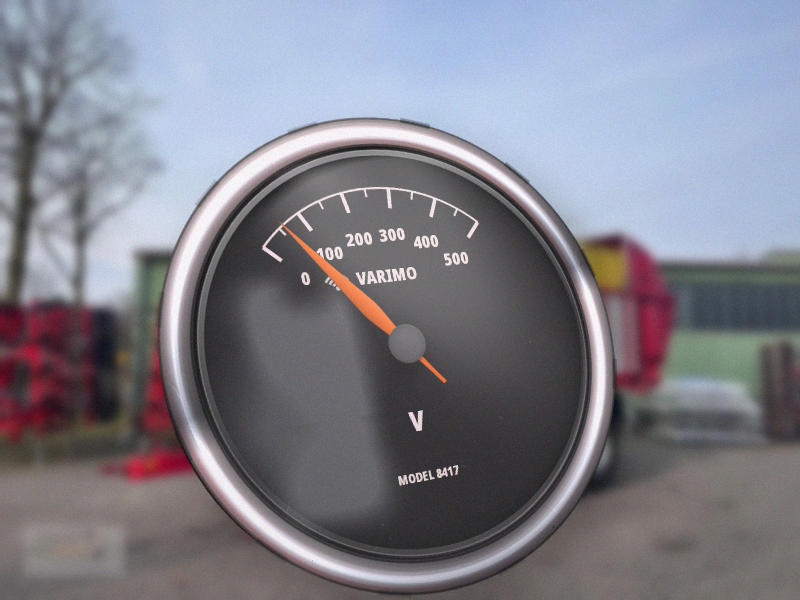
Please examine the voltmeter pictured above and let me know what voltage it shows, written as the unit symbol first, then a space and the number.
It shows V 50
